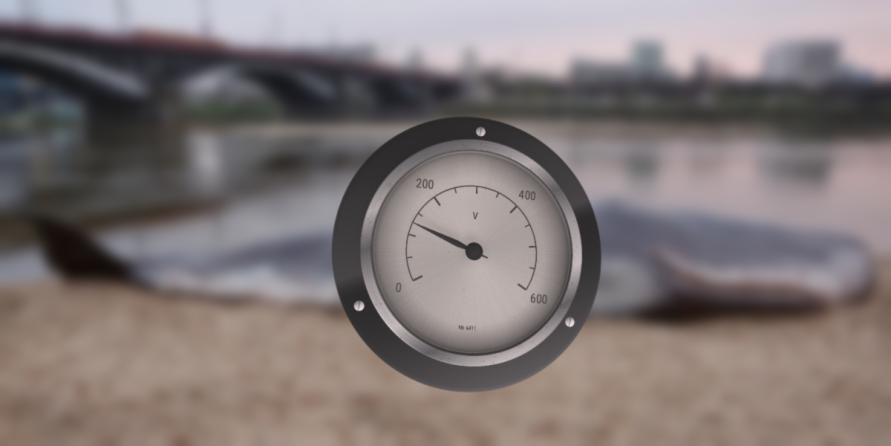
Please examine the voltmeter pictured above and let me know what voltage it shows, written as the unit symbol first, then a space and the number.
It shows V 125
